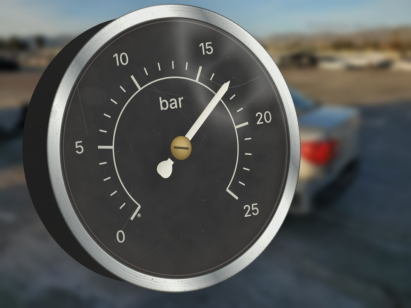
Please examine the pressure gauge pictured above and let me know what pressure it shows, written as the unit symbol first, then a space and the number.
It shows bar 17
